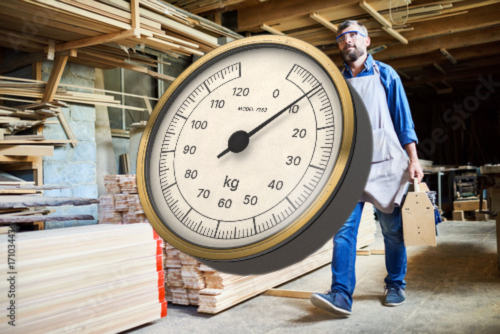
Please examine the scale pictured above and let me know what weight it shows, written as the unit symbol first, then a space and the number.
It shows kg 10
